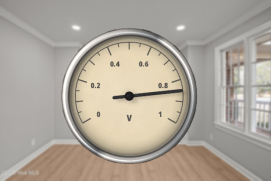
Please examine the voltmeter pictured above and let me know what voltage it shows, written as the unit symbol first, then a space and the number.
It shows V 0.85
